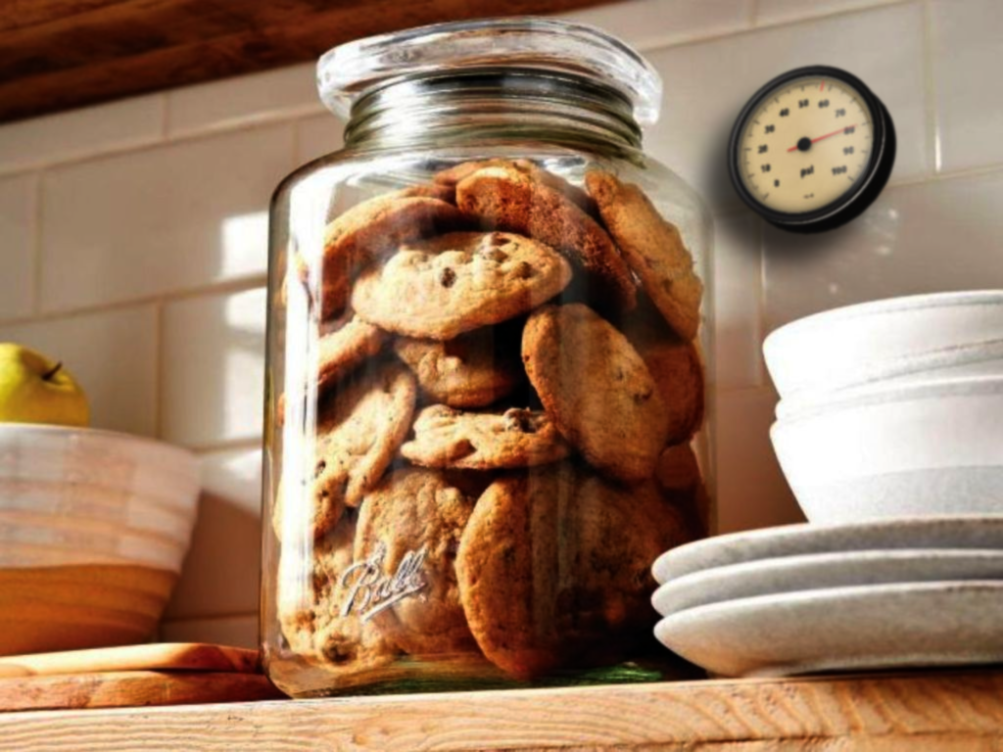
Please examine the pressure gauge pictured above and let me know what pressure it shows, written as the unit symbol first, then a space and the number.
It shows psi 80
